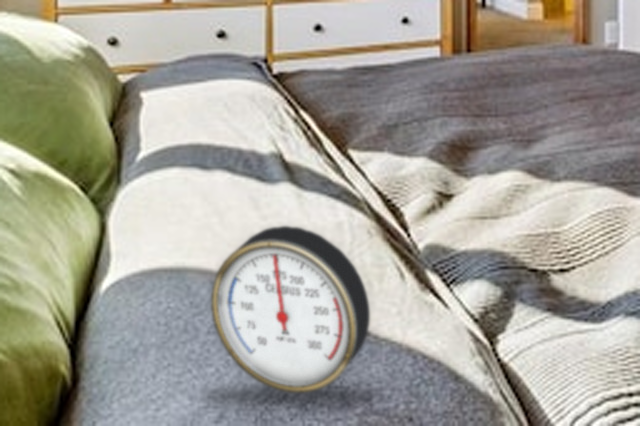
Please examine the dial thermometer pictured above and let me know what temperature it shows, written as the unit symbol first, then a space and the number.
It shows °C 175
